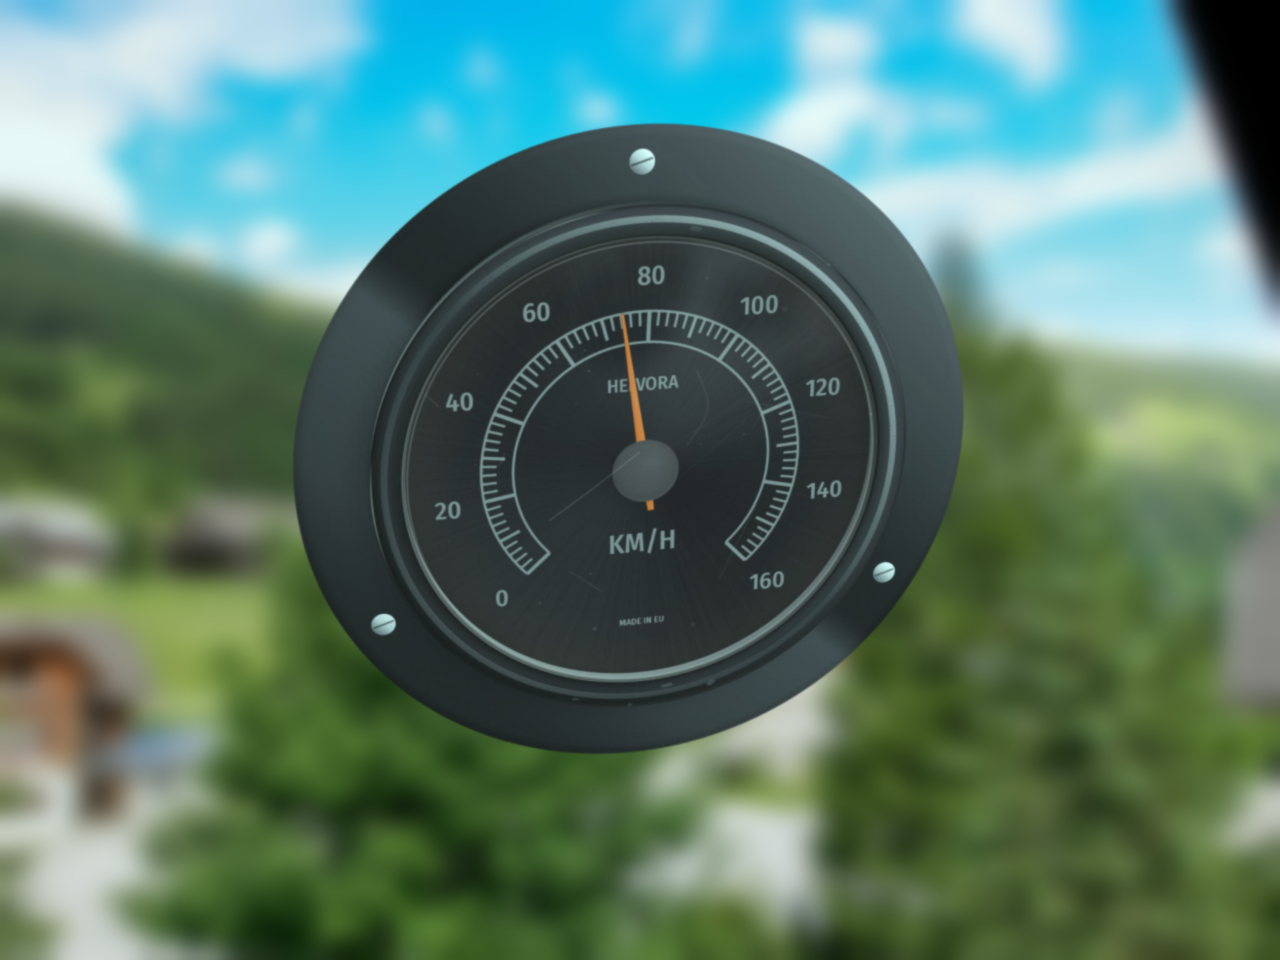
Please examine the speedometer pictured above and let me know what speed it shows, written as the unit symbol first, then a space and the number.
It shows km/h 74
